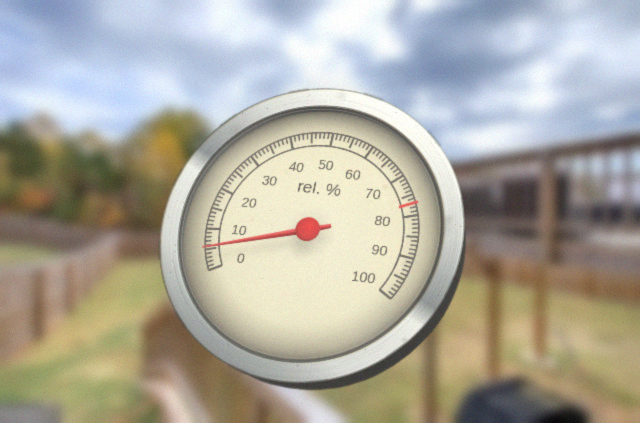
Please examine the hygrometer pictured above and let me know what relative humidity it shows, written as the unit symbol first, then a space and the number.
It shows % 5
